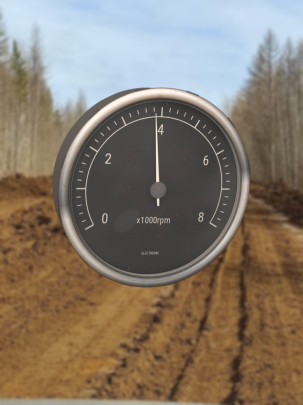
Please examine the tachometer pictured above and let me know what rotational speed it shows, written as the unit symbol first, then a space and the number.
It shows rpm 3800
